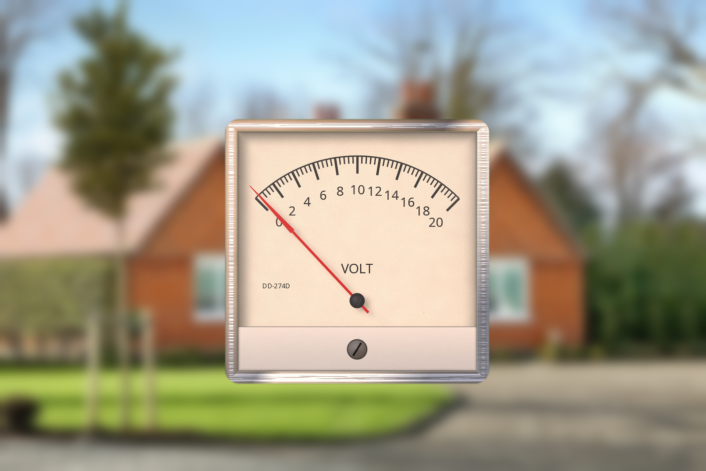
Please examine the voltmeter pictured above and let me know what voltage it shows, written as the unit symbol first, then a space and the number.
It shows V 0.4
